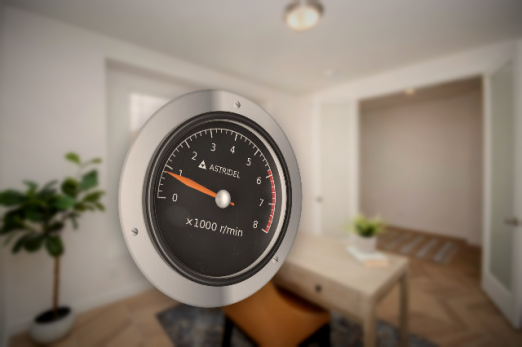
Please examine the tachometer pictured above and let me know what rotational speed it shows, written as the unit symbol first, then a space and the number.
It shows rpm 800
